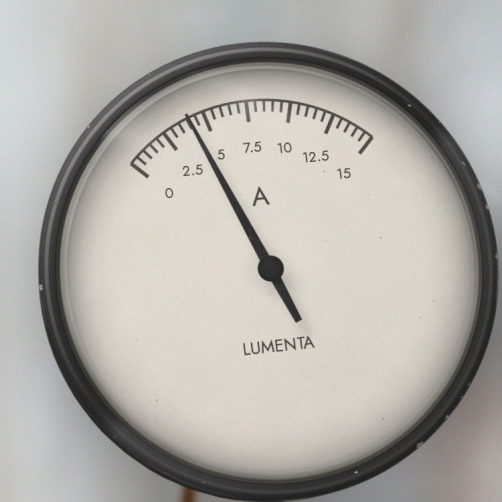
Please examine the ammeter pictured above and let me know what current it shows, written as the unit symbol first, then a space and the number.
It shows A 4
